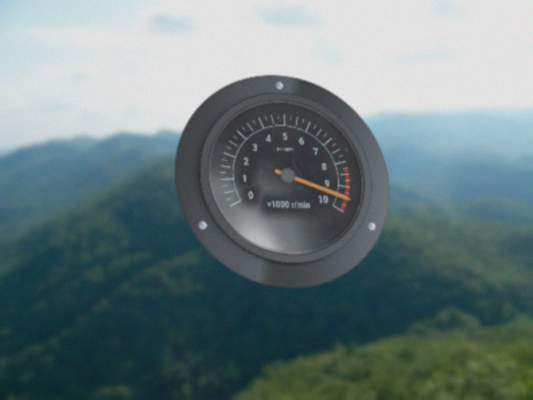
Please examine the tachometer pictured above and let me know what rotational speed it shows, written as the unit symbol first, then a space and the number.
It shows rpm 9500
